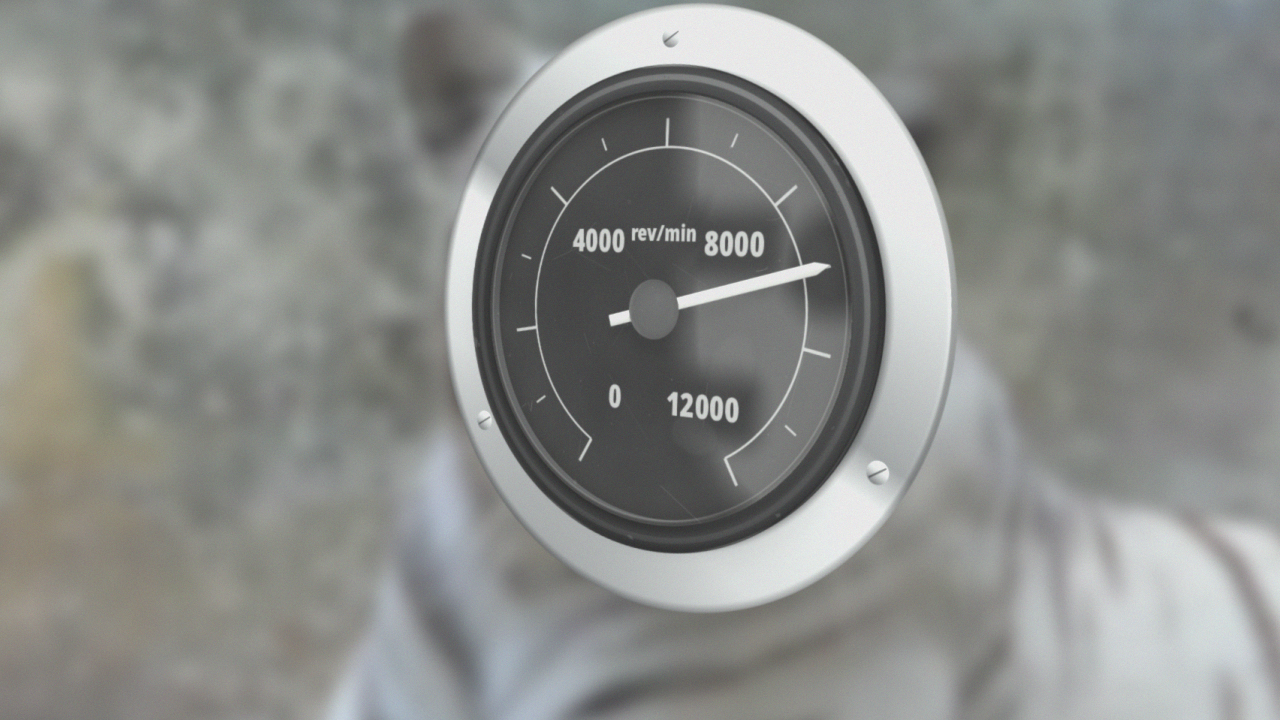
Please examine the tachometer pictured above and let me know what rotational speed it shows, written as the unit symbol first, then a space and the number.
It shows rpm 9000
